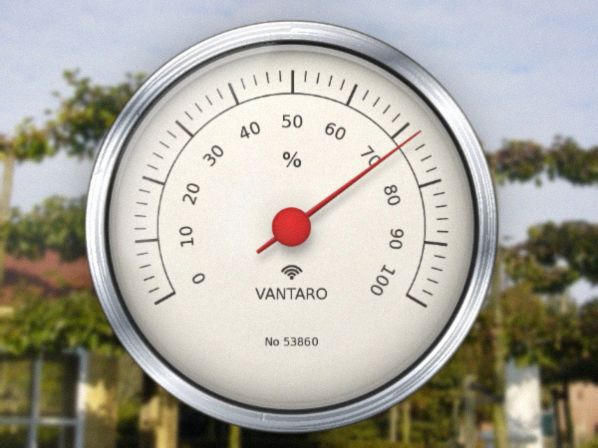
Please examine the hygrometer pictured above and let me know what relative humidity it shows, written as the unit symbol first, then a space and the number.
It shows % 72
